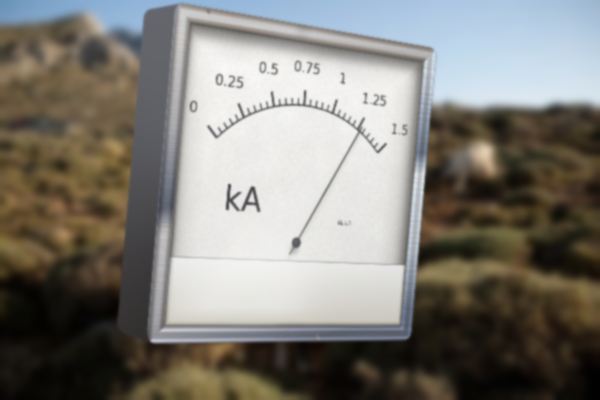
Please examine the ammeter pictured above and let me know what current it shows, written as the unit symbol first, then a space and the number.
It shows kA 1.25
